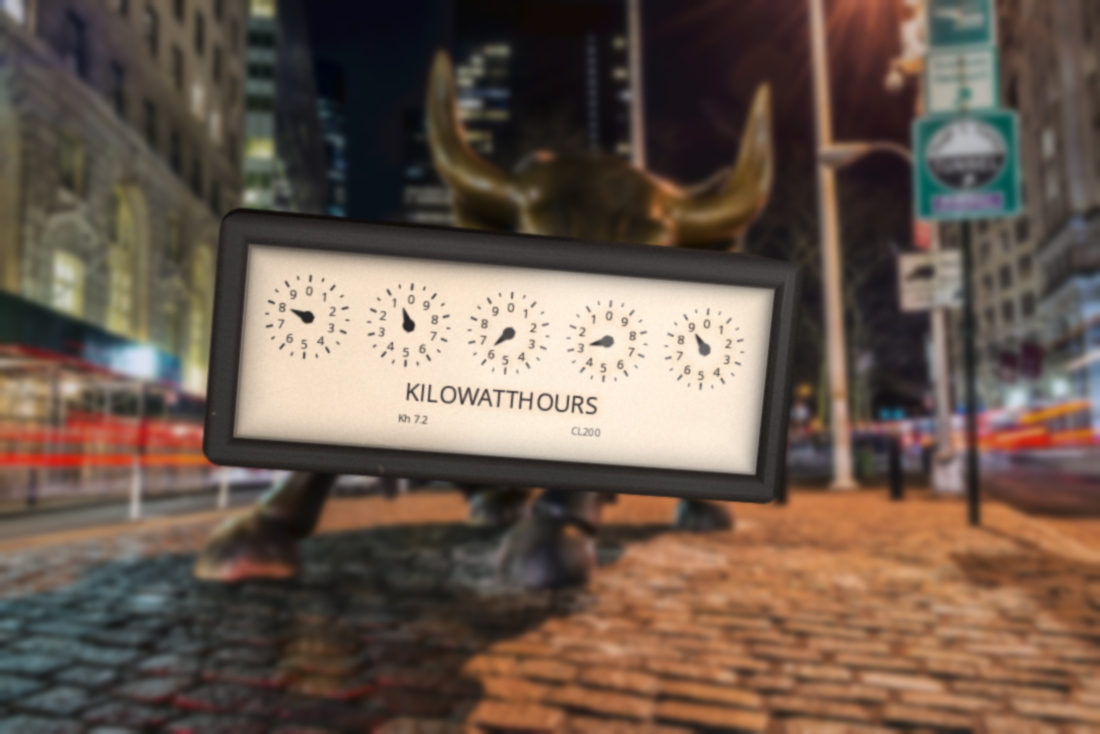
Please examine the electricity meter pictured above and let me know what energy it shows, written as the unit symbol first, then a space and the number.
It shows kWh 80629
